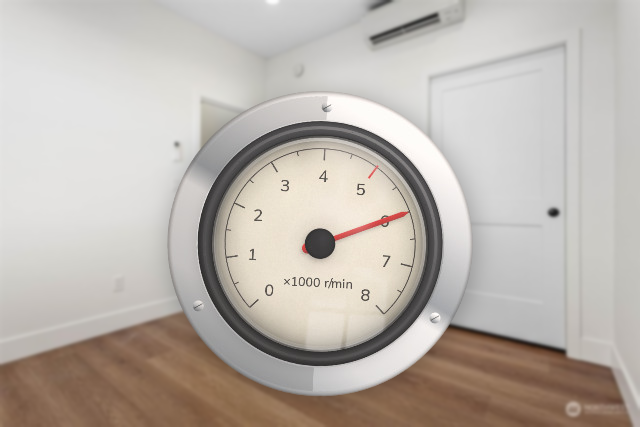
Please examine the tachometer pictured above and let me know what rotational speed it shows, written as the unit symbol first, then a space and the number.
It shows rpm 6000
